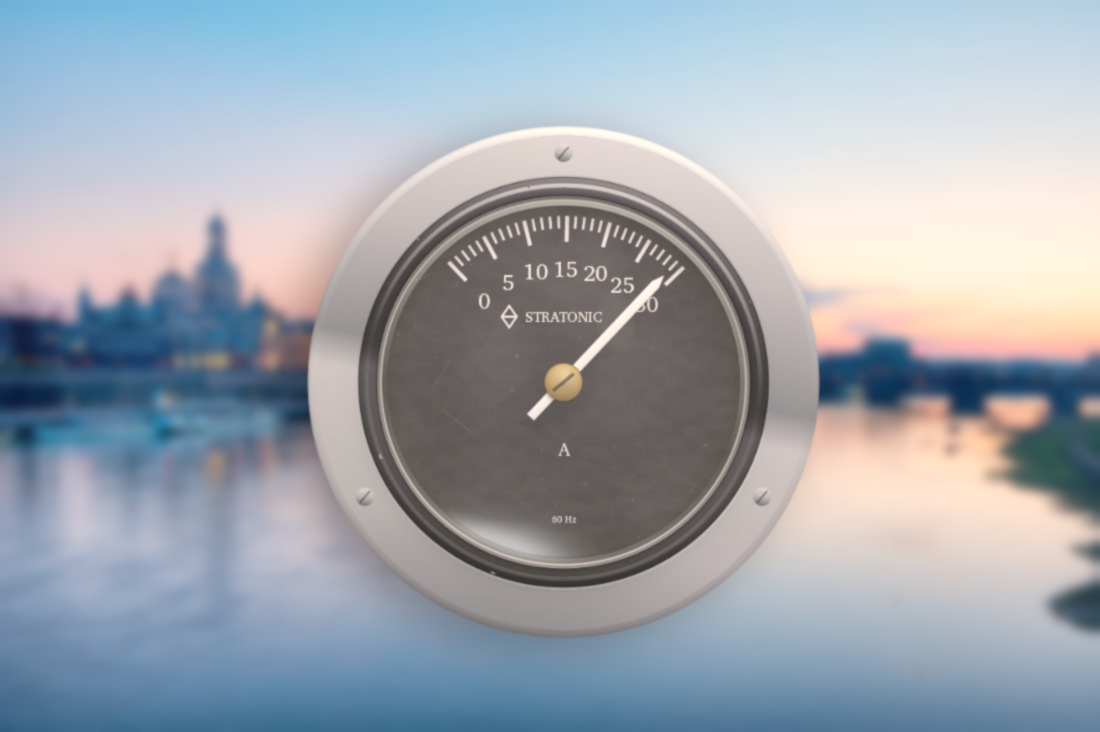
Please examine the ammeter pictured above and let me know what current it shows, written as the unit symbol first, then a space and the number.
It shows A 29
